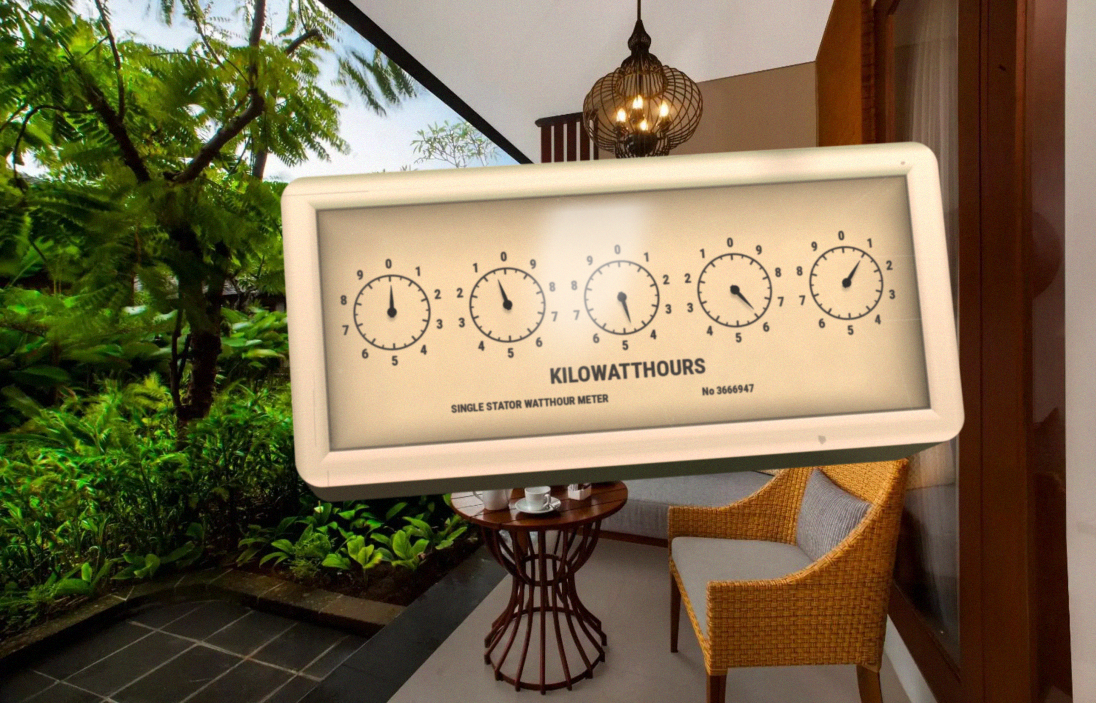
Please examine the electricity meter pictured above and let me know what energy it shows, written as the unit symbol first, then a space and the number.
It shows kWh 461
